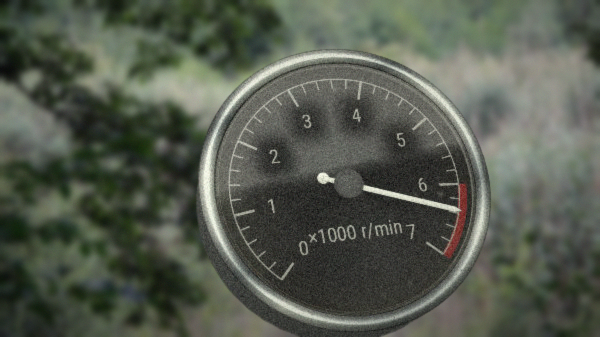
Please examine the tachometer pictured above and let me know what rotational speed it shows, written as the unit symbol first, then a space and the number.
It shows rpm 6400
